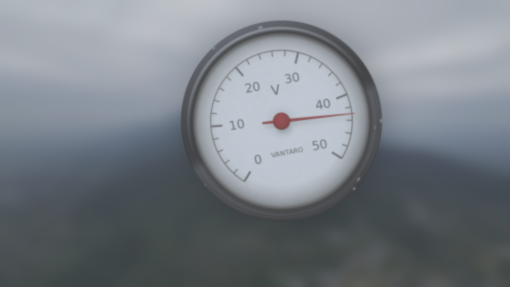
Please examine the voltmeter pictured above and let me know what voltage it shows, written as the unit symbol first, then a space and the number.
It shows V 43
